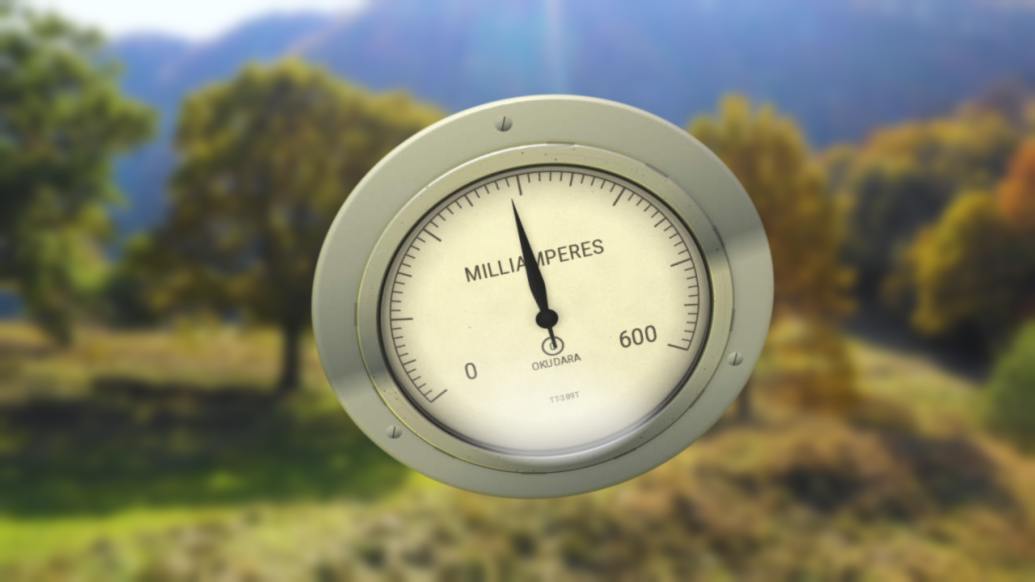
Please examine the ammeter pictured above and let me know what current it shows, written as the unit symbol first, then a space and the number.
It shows mA 290
